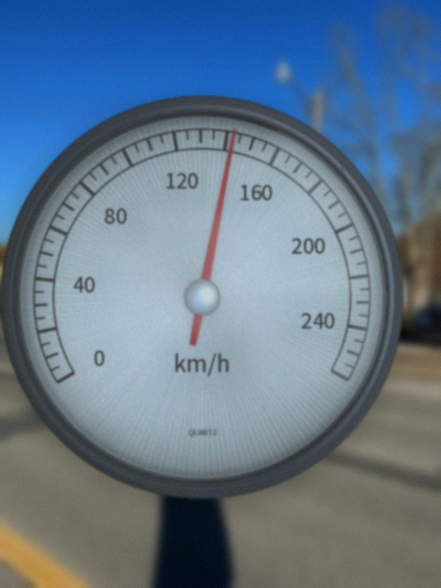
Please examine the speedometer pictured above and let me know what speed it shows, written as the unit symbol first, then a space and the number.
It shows km/h 142.5
